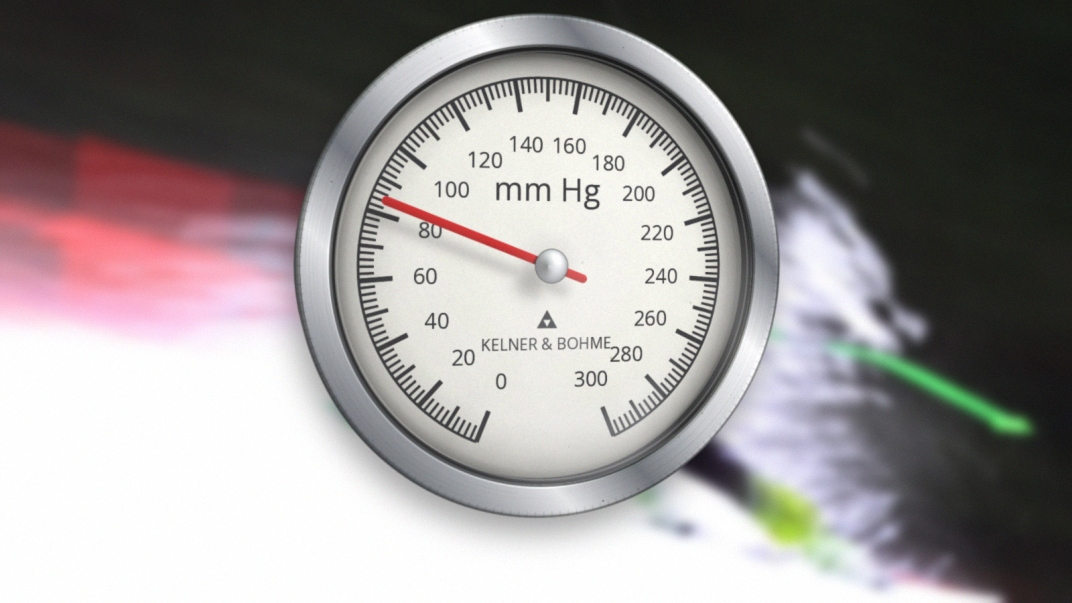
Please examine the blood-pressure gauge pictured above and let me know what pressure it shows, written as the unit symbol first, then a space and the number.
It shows mmHg 84
